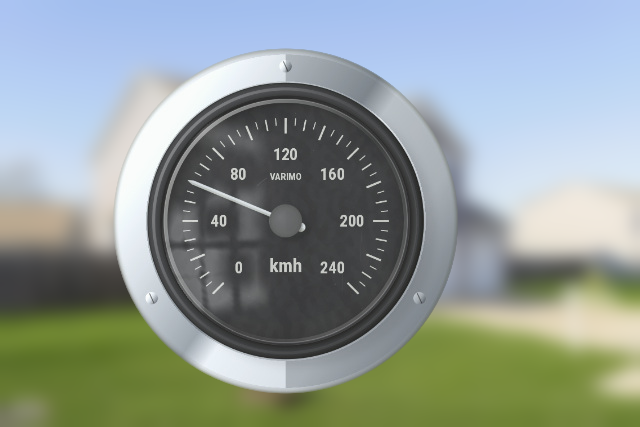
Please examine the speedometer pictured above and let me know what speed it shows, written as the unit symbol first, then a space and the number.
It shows km/h 60
